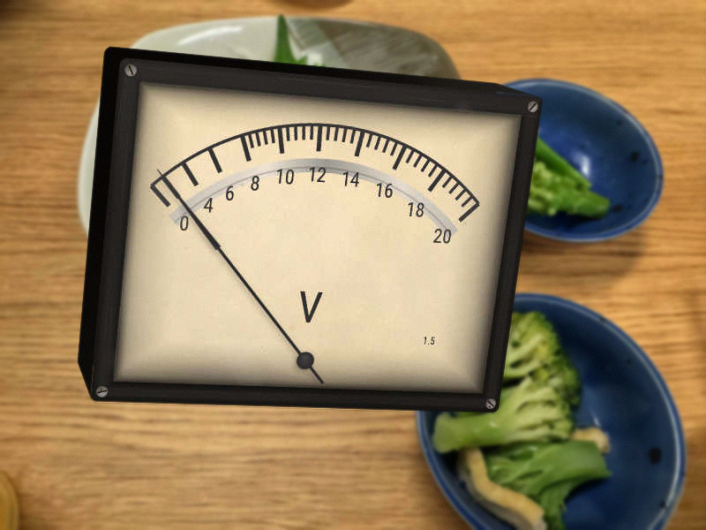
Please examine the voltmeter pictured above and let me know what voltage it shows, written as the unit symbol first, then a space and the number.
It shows V 2
